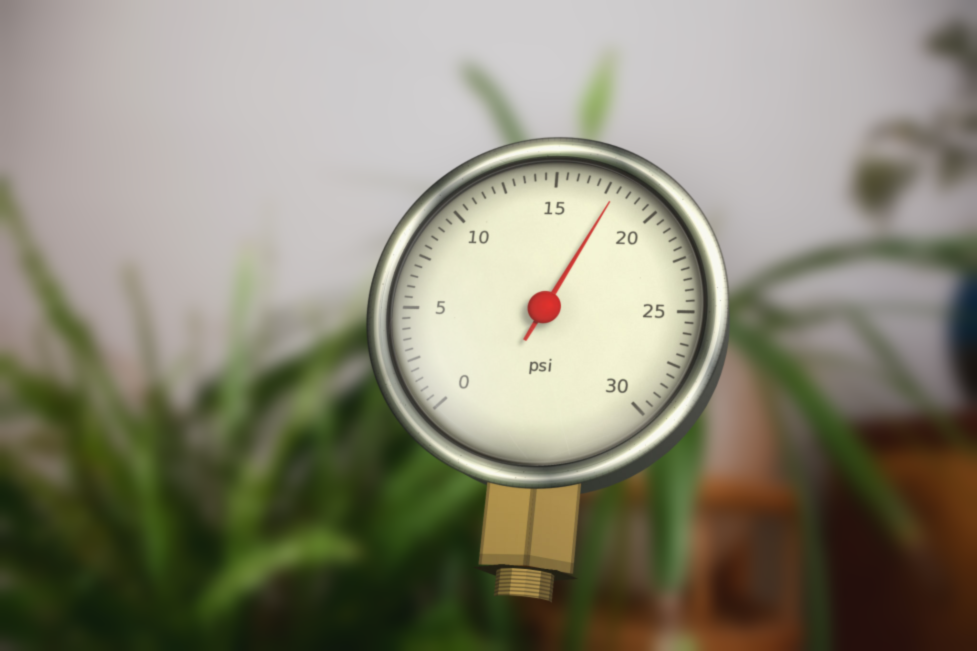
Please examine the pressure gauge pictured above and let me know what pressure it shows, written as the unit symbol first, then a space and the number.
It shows psi 18
